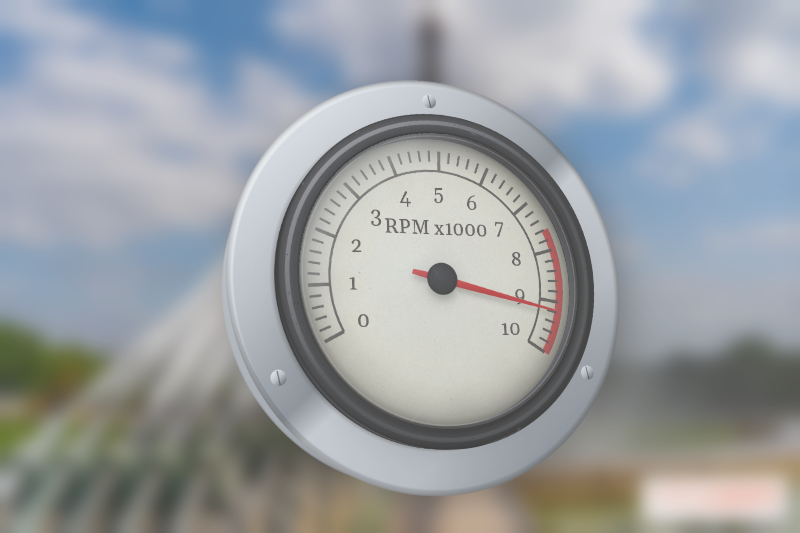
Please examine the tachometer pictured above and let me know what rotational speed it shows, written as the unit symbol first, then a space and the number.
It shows rpm 9200
